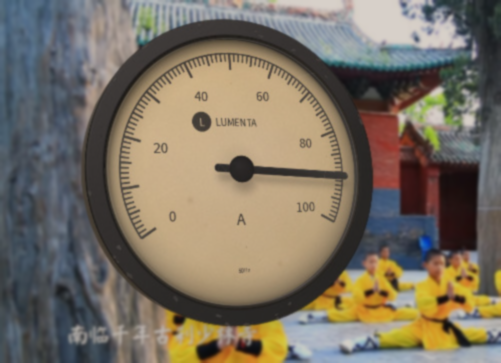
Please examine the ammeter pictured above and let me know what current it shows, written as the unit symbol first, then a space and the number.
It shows A 90
